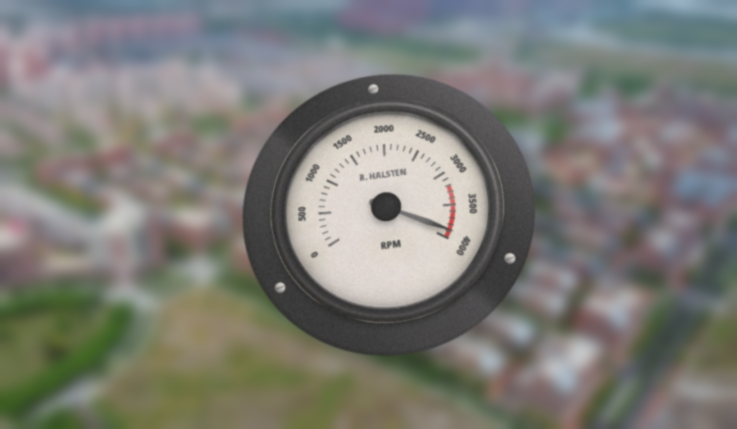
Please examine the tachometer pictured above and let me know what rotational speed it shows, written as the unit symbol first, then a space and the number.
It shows rpm 3900
